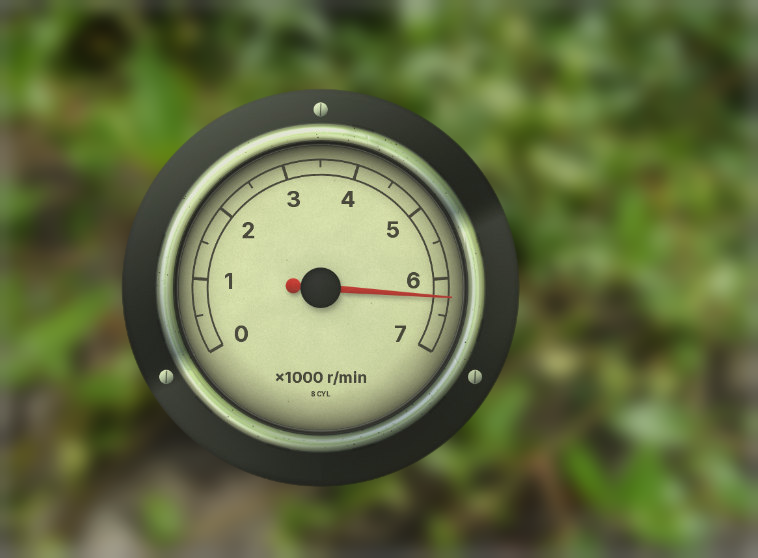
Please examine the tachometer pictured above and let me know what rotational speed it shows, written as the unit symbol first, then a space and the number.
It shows rpm 6250
